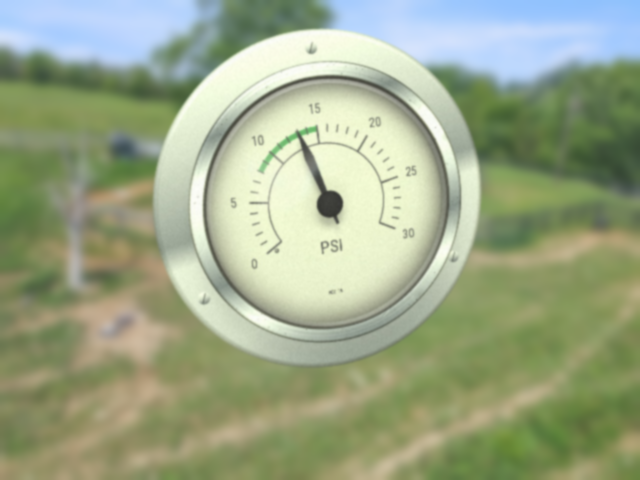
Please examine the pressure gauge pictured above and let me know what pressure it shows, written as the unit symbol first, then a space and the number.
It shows psi 13
